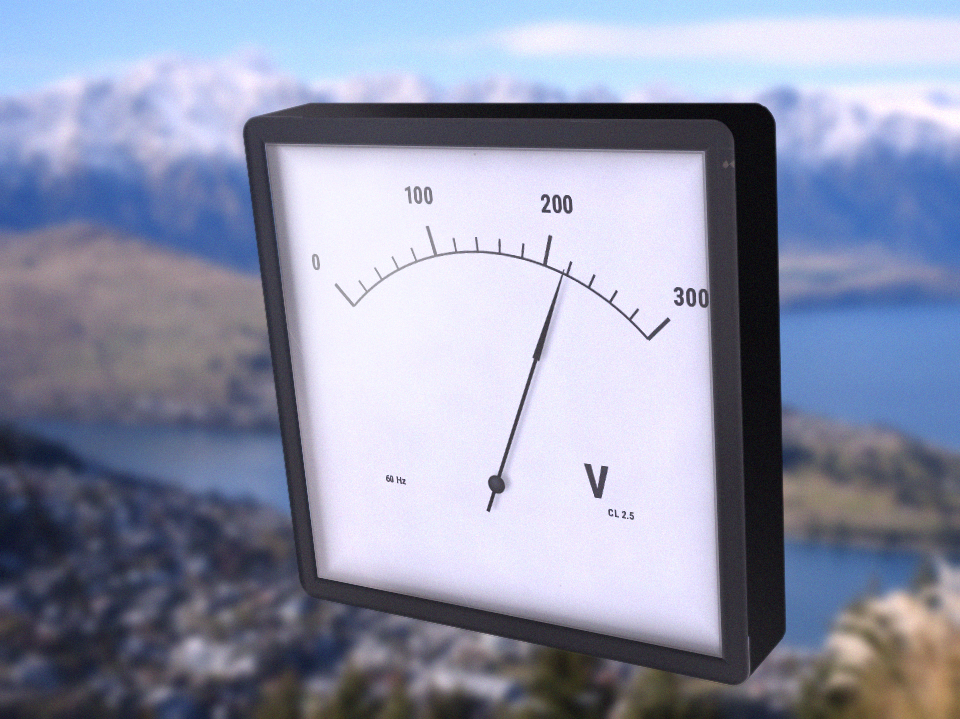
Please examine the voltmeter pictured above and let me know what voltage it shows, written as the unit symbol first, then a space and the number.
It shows V 220
